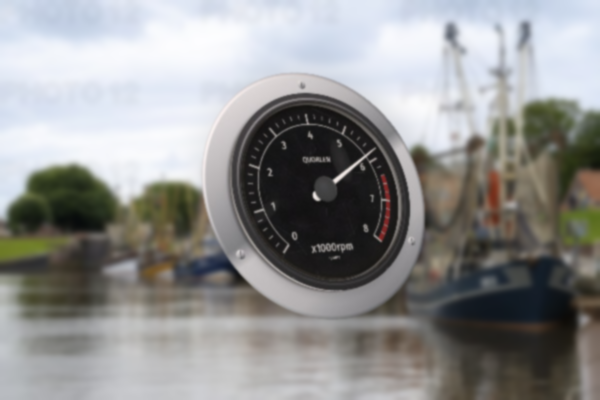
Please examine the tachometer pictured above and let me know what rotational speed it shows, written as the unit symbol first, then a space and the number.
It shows rpm 5800
